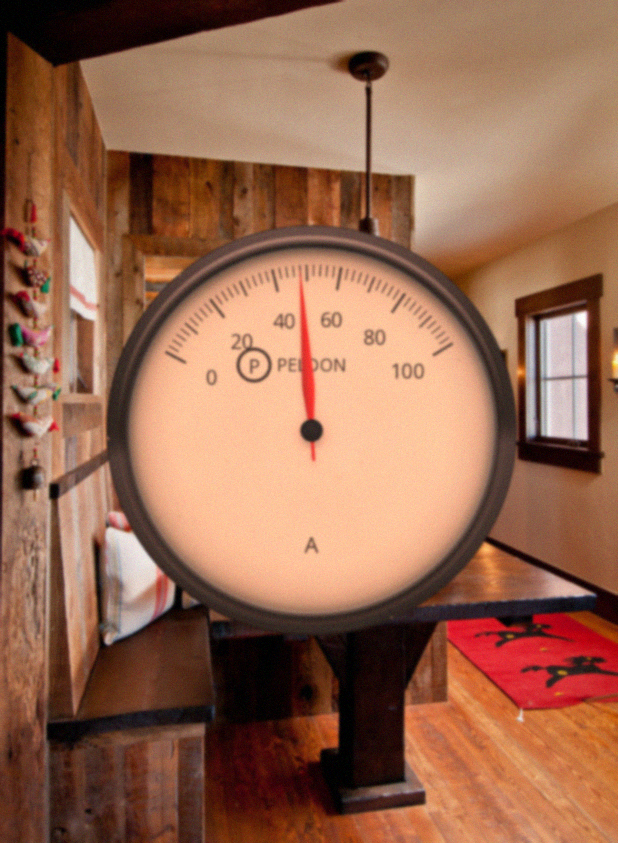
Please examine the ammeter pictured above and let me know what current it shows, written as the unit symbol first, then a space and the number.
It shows A 48
